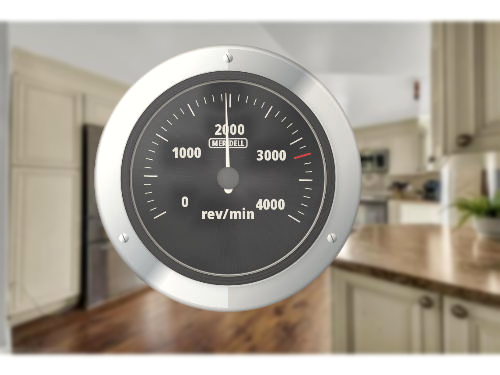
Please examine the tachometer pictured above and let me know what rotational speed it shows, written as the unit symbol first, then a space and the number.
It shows rpm 1950
